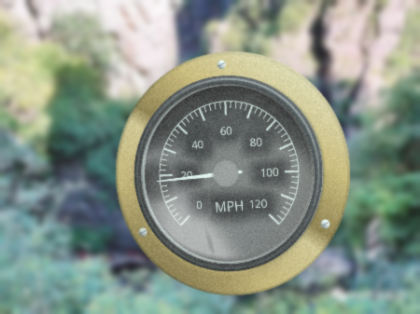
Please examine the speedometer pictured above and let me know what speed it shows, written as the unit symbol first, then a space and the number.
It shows mph 18
